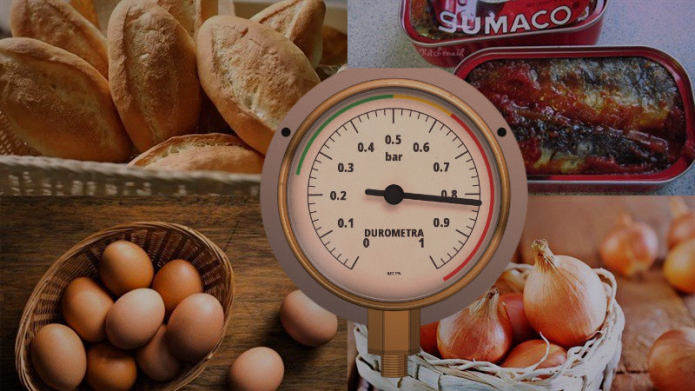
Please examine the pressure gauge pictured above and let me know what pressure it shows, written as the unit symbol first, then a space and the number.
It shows bar 0.82
